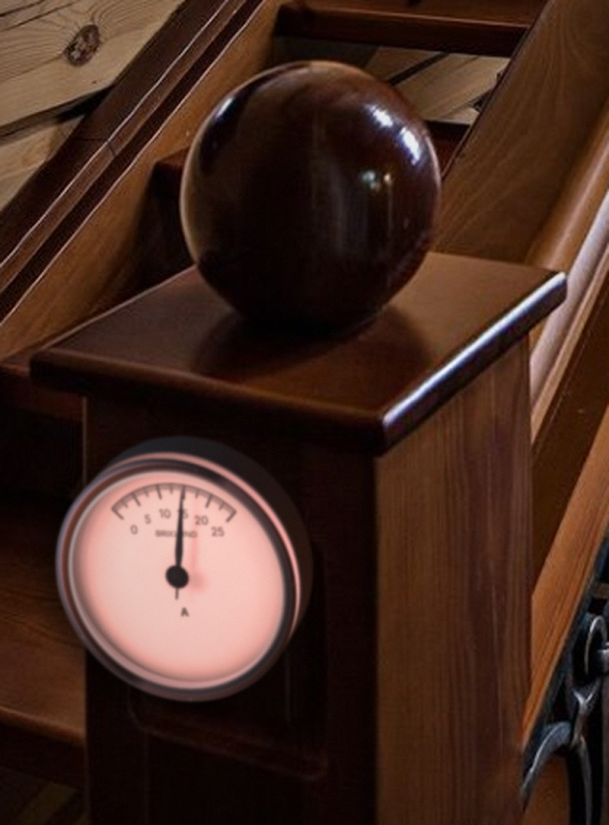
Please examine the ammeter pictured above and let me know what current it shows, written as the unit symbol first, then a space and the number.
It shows A 15
